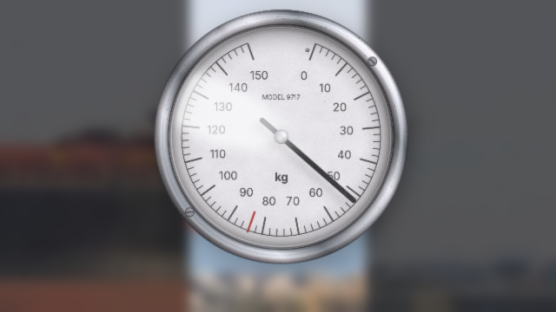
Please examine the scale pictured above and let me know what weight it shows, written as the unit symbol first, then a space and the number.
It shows kg 52
